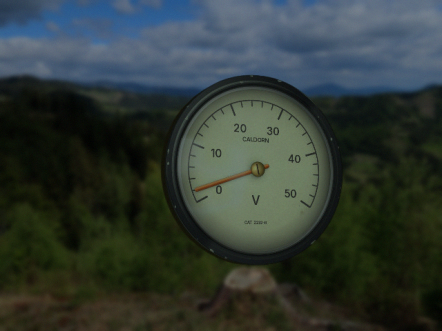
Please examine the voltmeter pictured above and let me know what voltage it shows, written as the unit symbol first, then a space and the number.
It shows V 2
